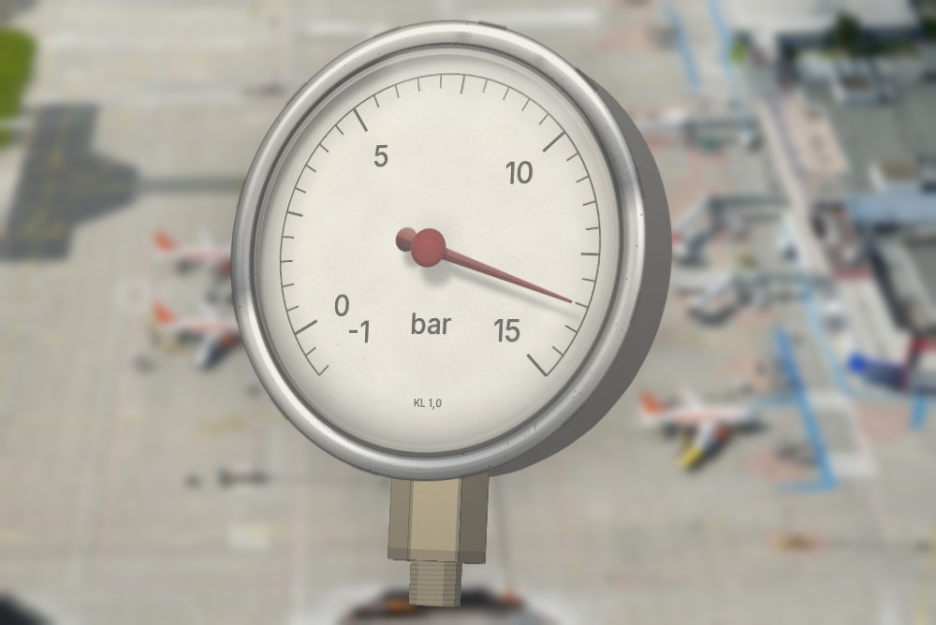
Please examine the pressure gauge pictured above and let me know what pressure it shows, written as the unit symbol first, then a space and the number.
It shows bar 13.5
